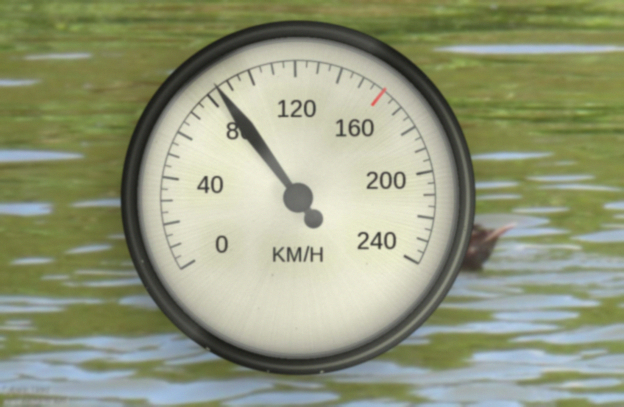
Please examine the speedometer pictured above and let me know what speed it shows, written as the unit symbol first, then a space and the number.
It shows km/h 85
